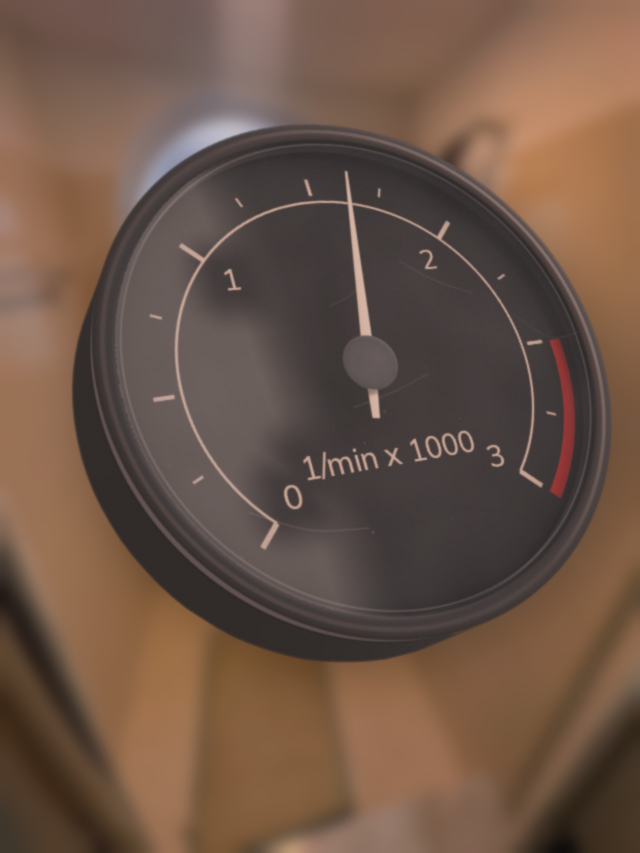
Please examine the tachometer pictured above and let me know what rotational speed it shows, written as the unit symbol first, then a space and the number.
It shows rpm 1625
